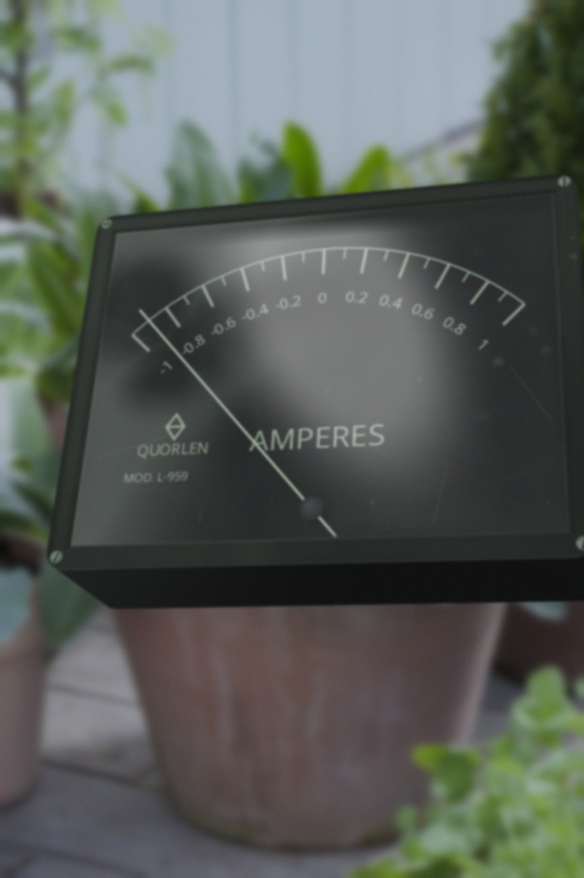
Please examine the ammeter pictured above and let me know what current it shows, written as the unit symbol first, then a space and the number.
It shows A -0.9
